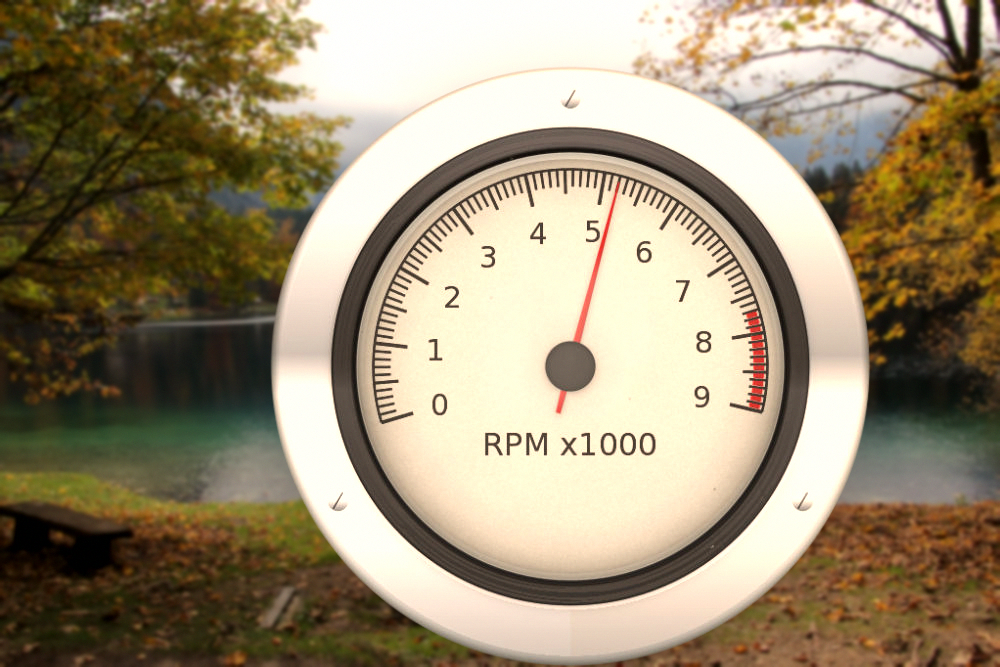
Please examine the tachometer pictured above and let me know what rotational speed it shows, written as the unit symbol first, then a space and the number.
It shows rpm 5200
